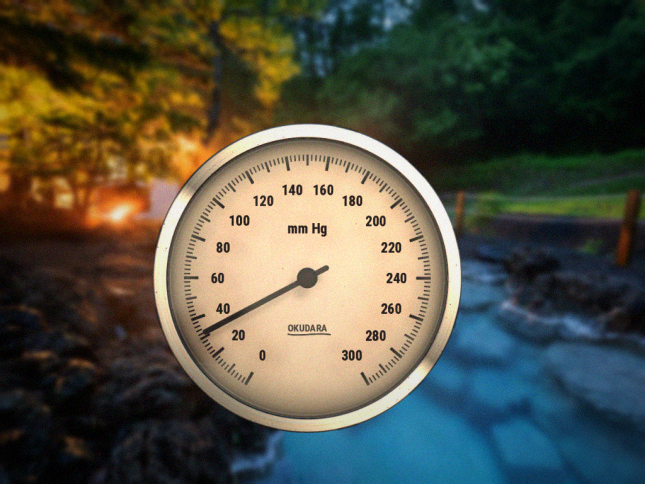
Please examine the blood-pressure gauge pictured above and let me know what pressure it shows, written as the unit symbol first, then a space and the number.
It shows mmHg 32
